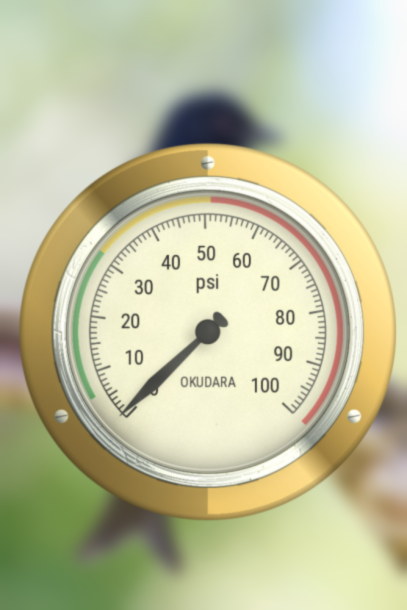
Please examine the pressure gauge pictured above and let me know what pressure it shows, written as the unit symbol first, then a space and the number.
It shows psi 1
